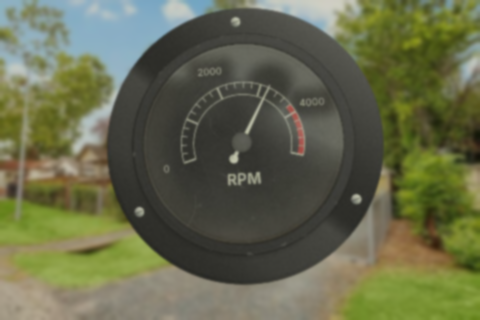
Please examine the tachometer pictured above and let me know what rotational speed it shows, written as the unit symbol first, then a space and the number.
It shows rpm 3200
